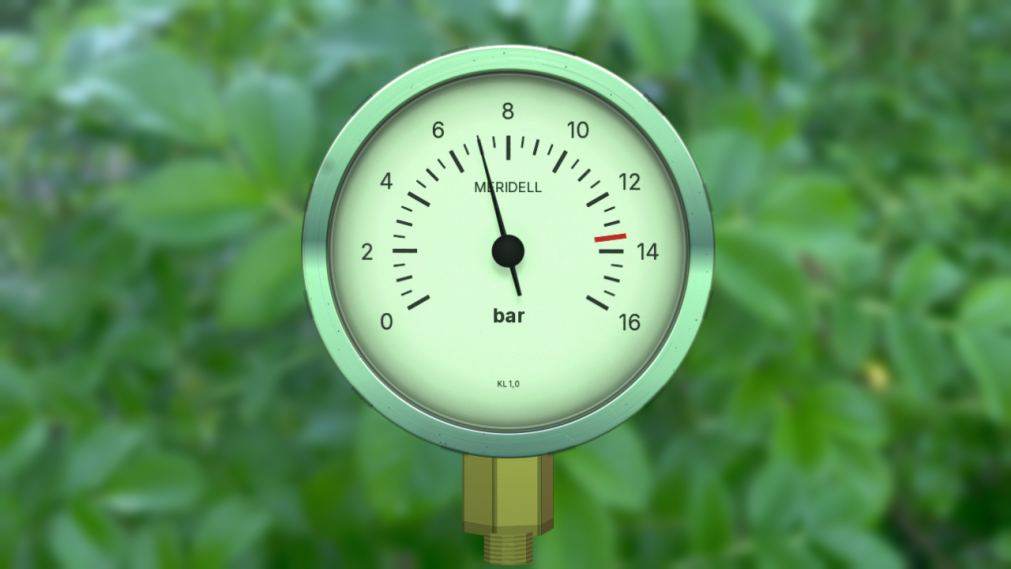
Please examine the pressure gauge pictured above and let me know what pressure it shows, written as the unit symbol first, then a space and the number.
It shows bar 7
